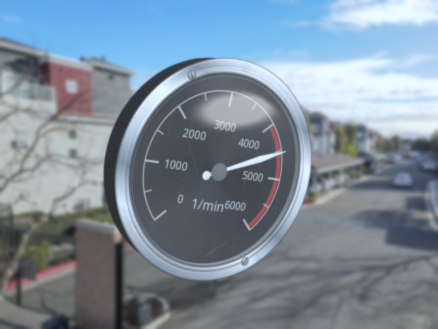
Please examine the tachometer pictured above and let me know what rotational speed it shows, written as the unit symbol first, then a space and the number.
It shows rpm 4500
